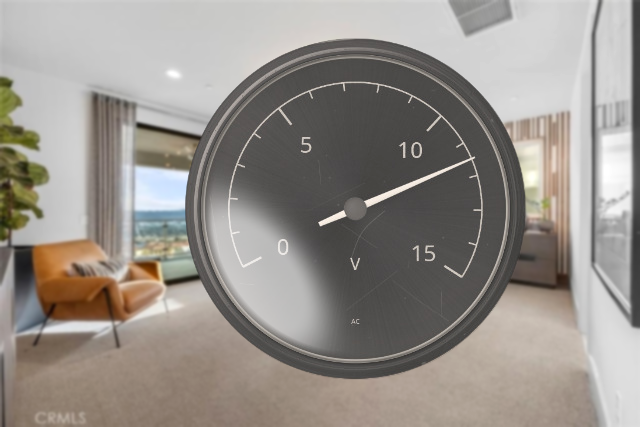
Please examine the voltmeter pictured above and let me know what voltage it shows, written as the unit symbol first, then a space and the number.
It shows V 11.5
